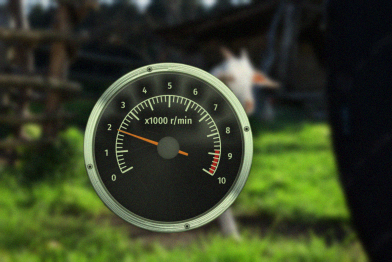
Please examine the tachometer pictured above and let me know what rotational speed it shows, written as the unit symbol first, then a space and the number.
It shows rpm 2000
